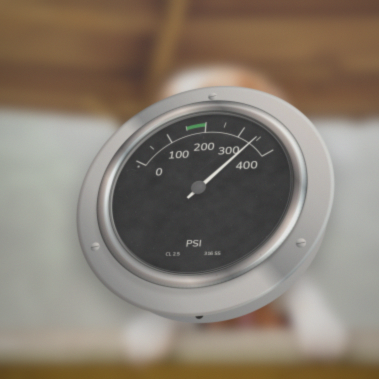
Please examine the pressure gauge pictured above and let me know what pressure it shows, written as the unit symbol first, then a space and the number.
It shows psi 350
